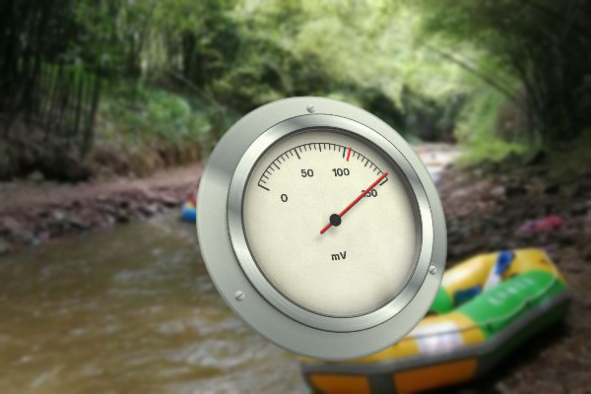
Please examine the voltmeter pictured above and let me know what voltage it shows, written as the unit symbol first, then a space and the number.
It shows mV 145
